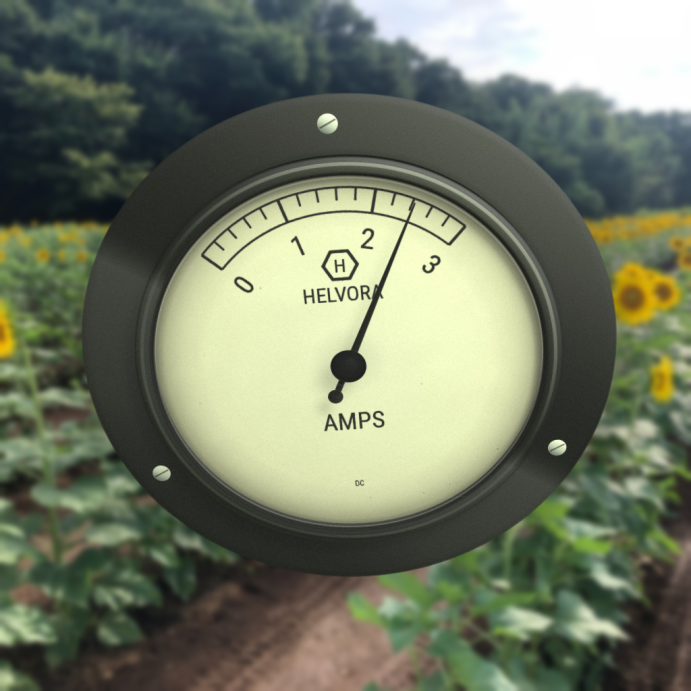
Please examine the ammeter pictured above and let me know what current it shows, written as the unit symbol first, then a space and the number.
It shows A 2.4
